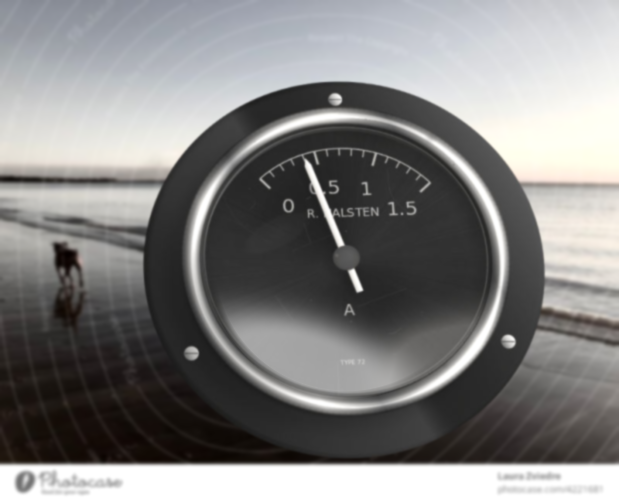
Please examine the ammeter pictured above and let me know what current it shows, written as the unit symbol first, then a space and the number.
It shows A 0.4
